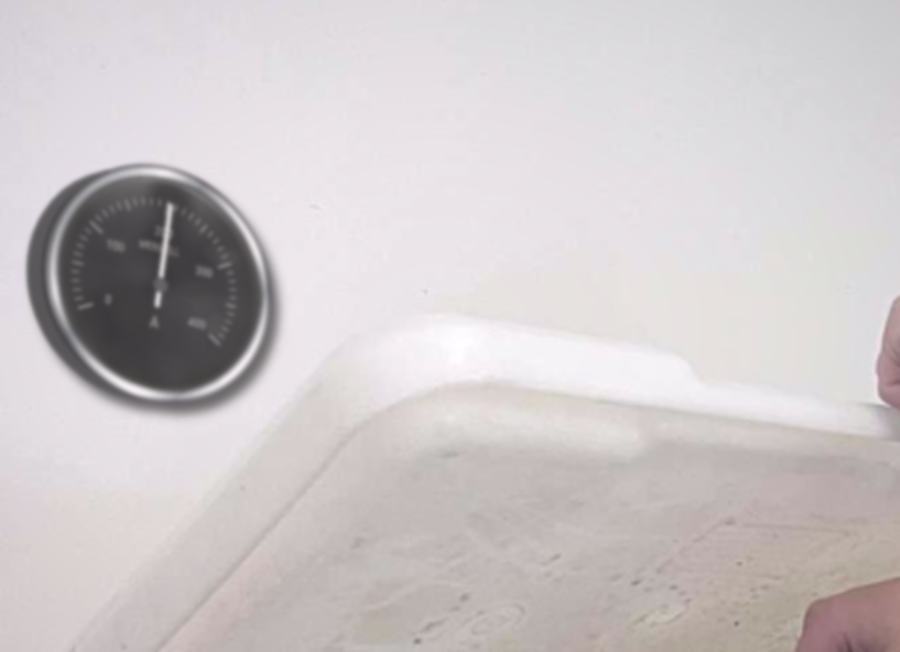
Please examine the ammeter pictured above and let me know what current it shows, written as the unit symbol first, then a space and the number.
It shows A 200
